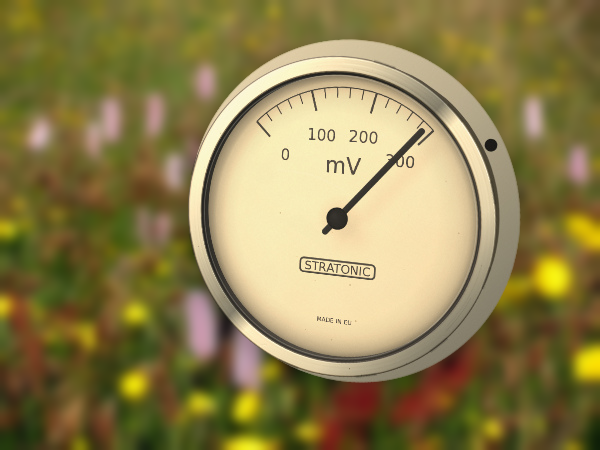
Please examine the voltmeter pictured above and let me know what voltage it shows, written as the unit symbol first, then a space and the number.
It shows mV 290
